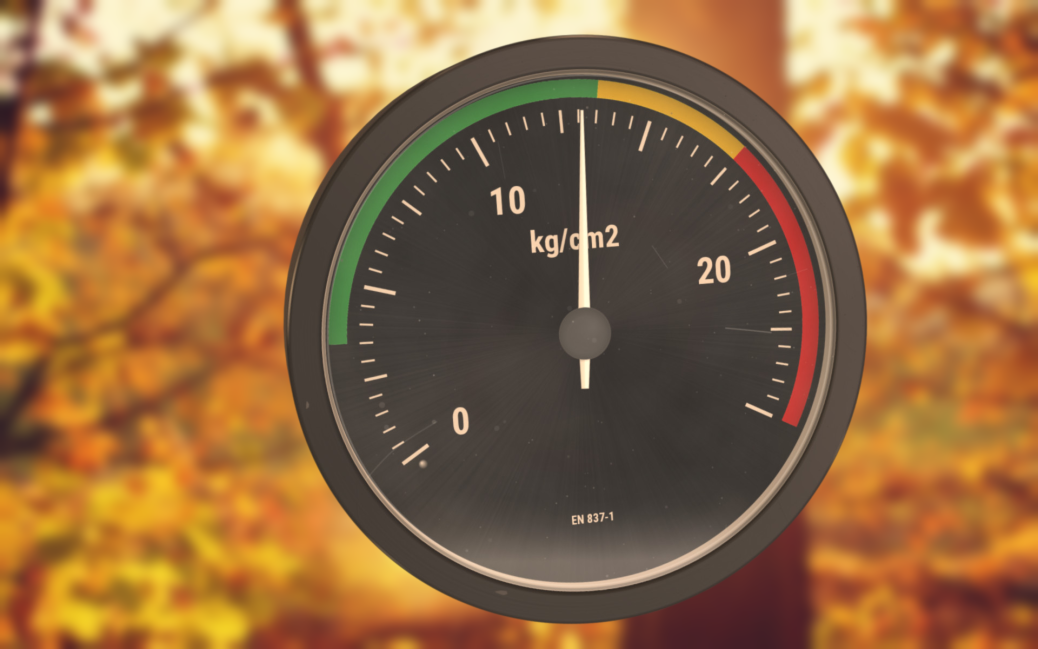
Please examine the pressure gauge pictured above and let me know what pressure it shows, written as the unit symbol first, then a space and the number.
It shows kg/cm² 13
